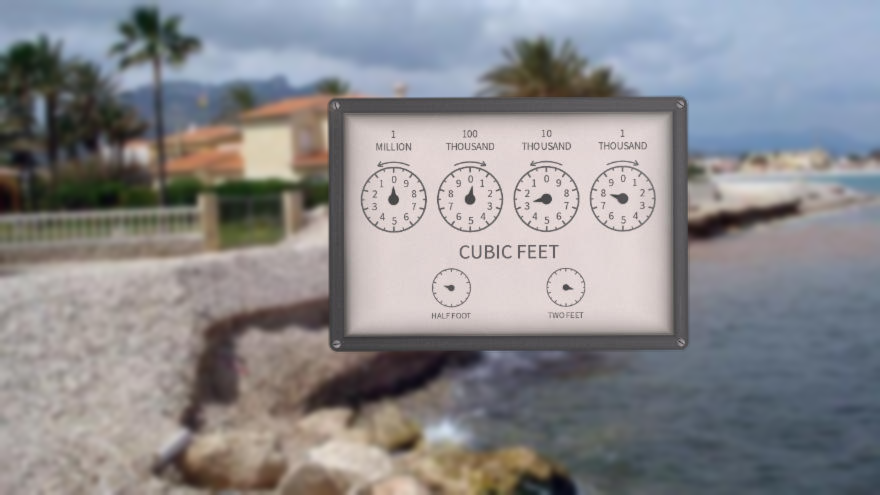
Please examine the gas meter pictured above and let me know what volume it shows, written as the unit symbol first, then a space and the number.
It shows ft³ 2800
